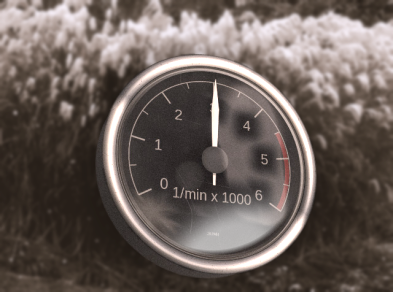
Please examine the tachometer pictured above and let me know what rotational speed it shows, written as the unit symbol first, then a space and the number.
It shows rpm 3000
